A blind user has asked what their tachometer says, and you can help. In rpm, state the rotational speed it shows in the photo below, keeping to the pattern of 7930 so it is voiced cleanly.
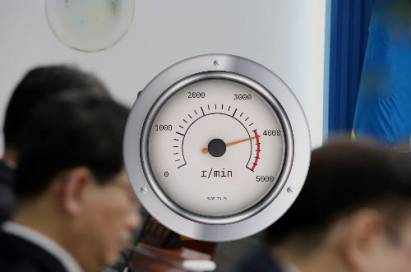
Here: 4000
